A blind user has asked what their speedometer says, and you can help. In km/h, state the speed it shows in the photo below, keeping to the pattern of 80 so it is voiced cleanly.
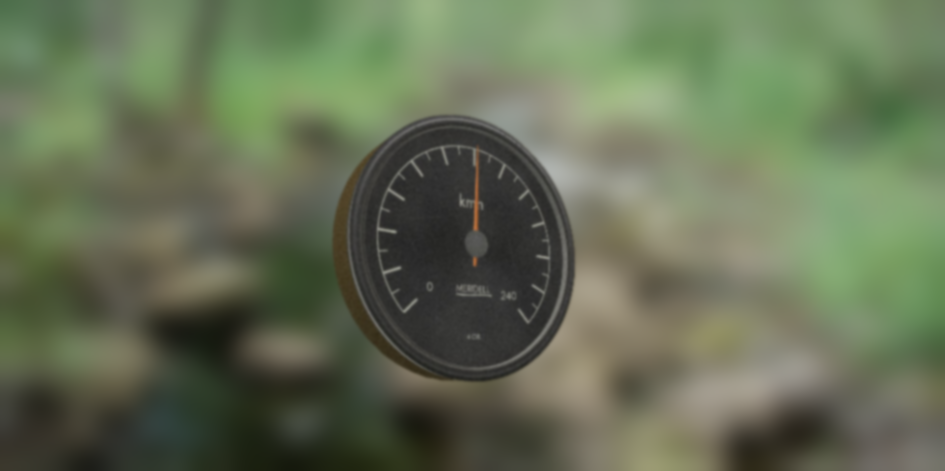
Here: 120
